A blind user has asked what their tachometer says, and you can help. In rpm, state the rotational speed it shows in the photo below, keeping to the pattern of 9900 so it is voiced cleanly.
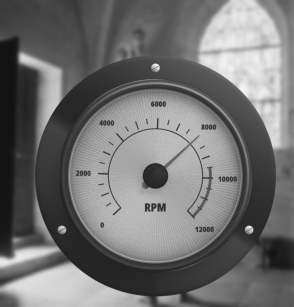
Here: 8000
